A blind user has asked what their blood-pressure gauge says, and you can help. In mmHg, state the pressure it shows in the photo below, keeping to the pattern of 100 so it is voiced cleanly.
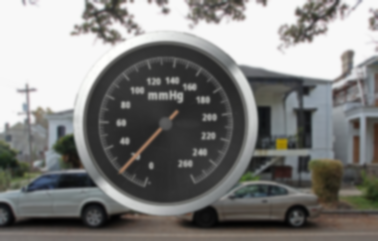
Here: 20
